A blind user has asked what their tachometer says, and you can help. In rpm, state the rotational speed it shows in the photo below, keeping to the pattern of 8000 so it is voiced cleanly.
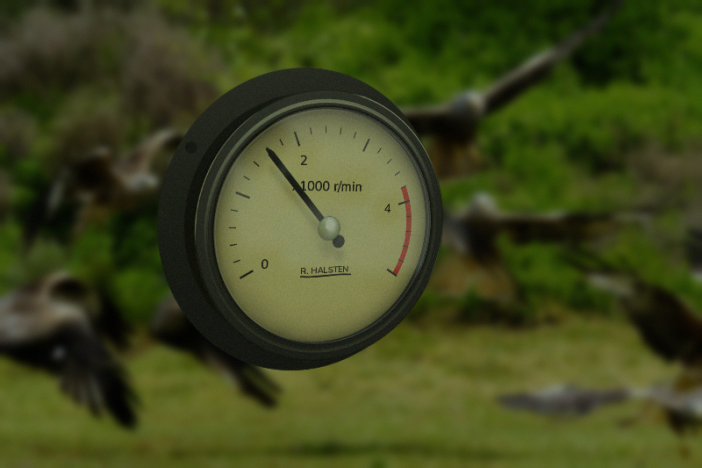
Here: 1600
